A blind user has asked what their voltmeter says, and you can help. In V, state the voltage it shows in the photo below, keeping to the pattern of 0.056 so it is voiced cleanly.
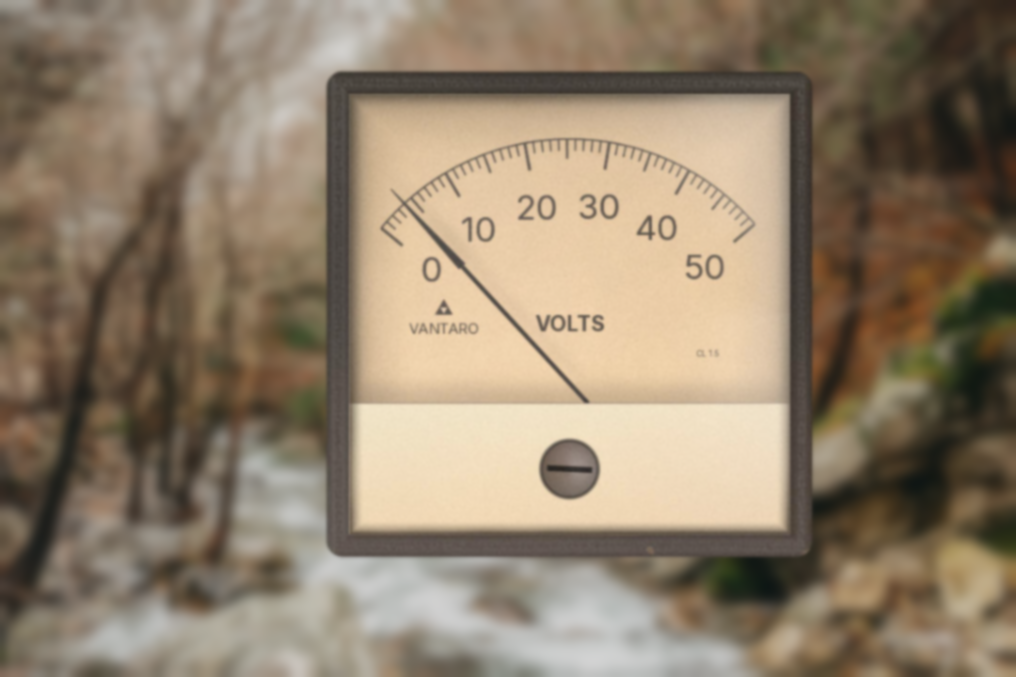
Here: 4
